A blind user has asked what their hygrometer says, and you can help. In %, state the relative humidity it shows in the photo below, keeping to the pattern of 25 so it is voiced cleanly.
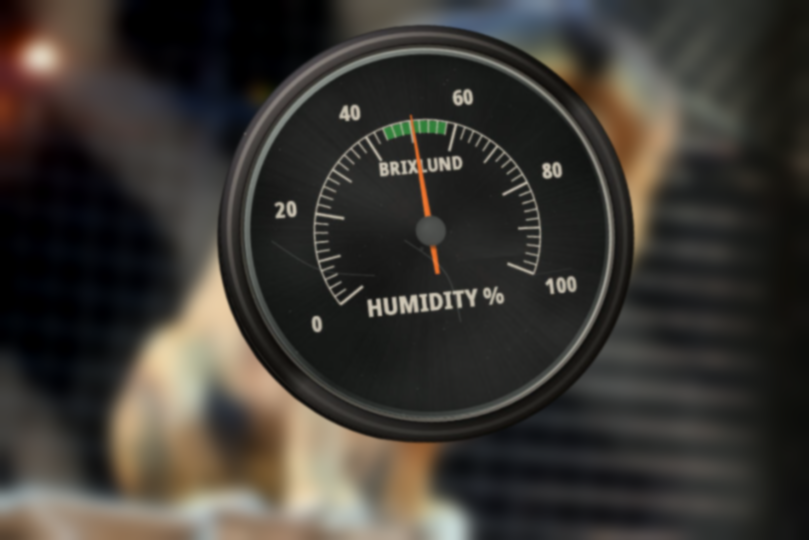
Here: 50
